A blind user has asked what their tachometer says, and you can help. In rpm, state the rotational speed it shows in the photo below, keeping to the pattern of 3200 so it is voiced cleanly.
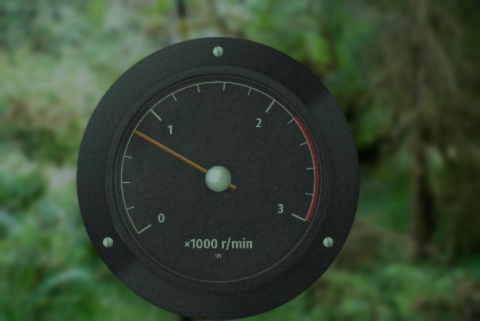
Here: 800
